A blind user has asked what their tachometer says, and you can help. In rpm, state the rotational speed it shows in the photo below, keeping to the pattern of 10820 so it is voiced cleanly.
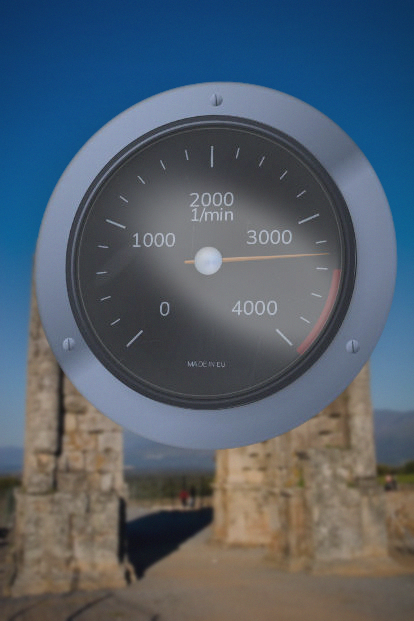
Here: 3300
